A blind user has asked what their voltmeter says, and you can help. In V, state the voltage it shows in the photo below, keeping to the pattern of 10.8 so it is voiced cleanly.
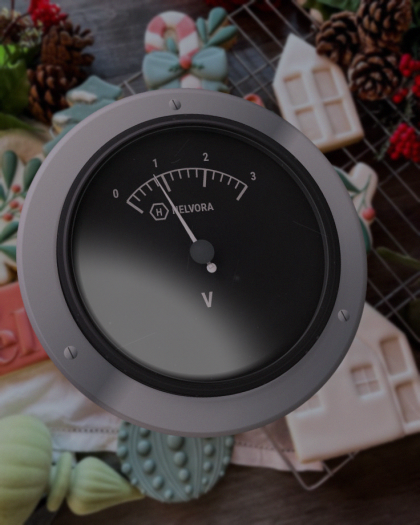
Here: 0.8
